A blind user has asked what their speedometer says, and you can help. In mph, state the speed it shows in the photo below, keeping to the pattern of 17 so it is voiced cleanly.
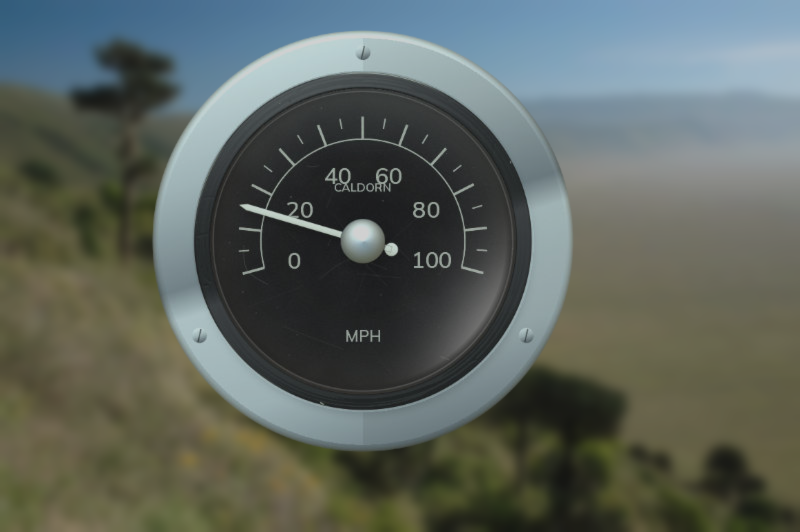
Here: 15
